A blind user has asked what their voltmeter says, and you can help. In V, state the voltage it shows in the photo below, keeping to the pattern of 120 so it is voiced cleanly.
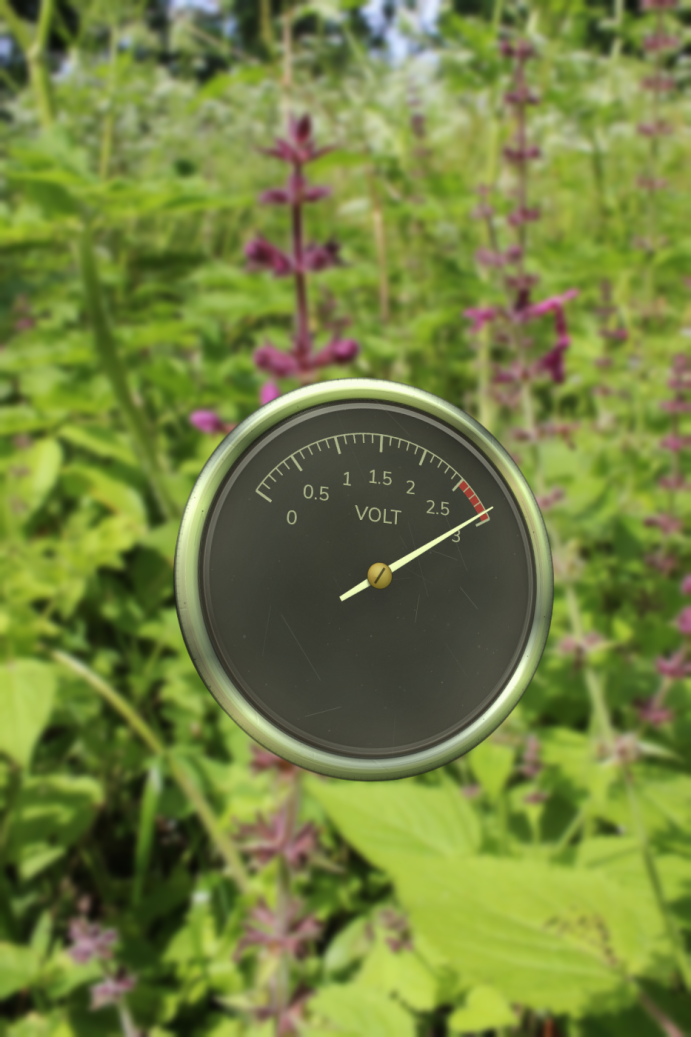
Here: 2.9
